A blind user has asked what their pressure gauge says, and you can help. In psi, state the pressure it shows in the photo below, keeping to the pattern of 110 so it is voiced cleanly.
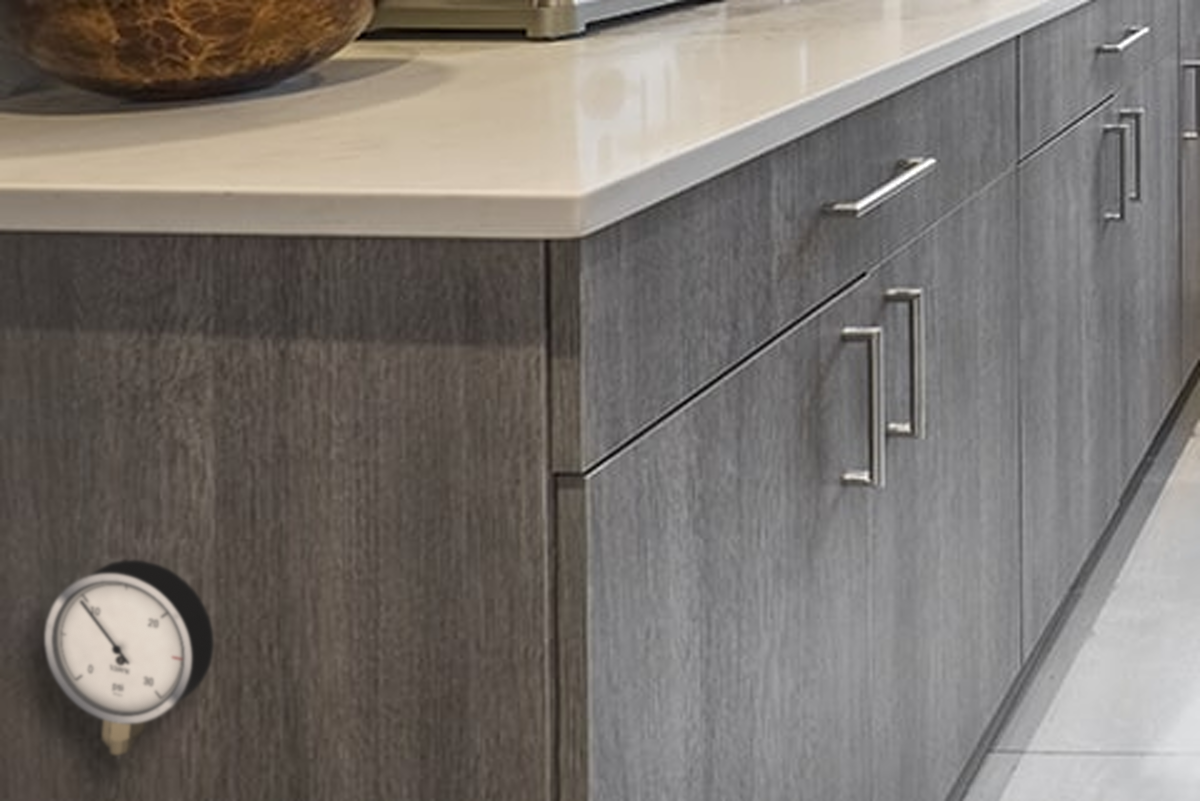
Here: 10
